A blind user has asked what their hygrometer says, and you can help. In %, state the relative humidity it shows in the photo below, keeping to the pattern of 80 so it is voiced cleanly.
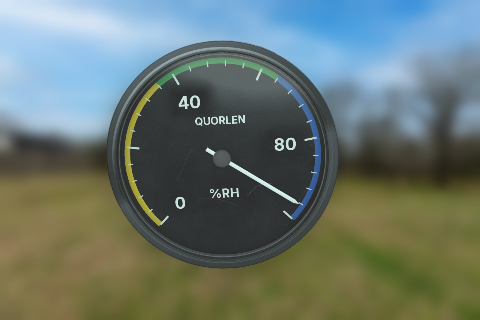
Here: 96
